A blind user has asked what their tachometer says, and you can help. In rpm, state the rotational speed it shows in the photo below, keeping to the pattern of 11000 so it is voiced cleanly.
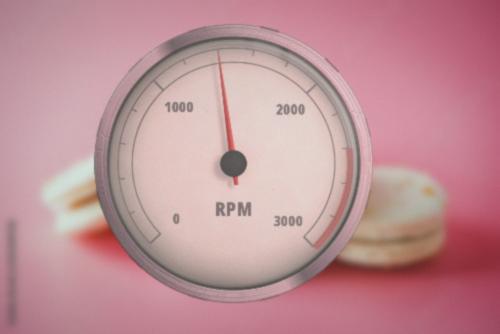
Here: 1400
